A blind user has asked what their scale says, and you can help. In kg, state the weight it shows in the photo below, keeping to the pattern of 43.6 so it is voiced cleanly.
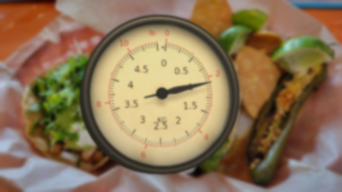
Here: 1
